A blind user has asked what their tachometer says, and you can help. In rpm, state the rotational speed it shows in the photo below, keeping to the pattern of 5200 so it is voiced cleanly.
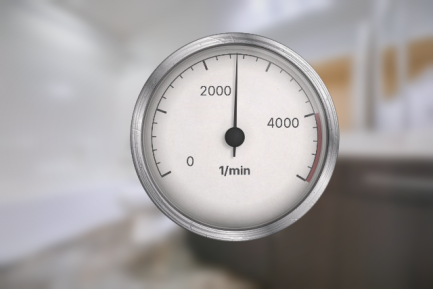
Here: 2500
